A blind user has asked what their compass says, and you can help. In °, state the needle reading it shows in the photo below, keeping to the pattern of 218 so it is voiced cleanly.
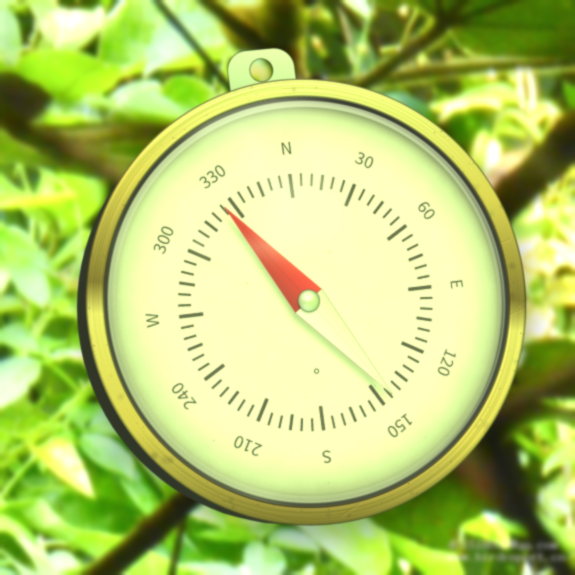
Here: 325
